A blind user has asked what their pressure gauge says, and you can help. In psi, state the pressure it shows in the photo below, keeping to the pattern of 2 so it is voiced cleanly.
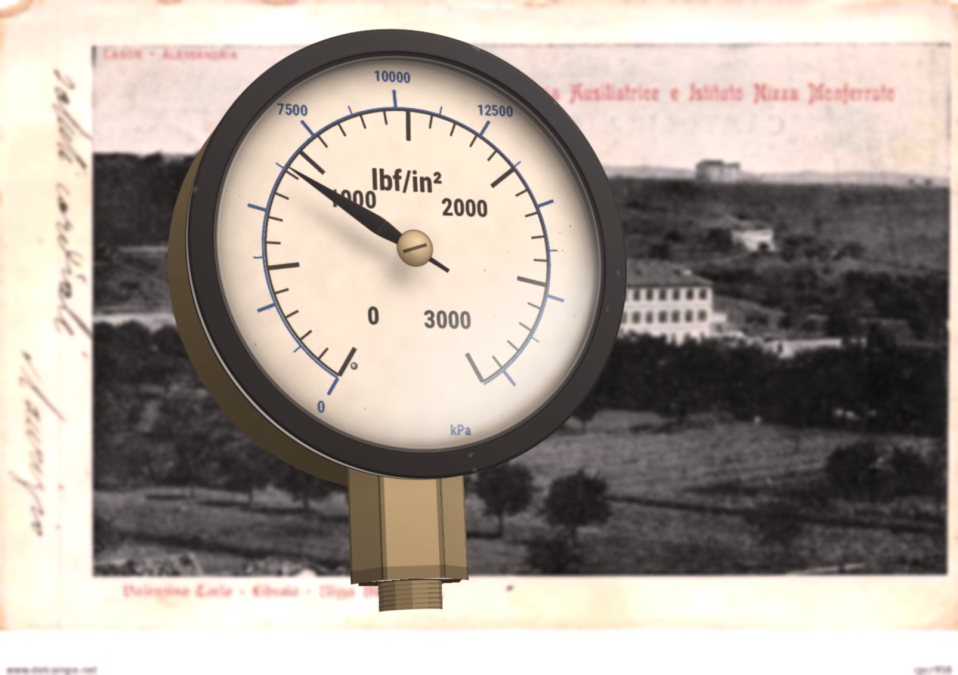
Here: 900
